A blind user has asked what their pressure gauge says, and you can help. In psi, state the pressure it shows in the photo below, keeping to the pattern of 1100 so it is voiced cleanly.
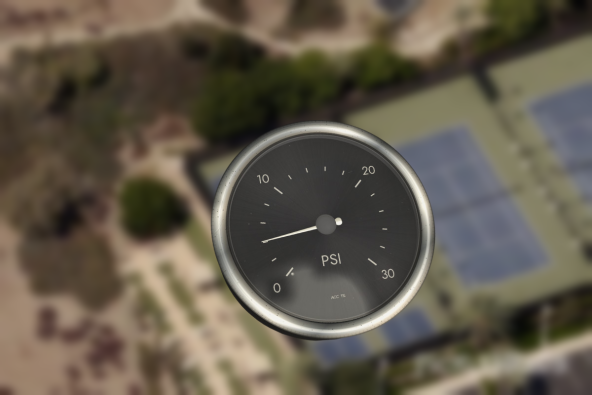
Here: 4
